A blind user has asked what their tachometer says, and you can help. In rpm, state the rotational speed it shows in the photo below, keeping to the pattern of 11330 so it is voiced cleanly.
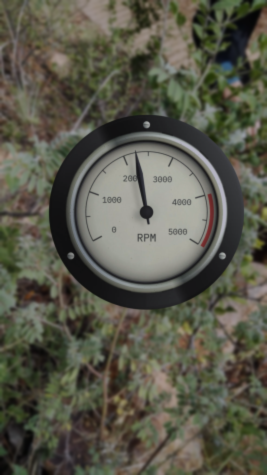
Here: 2250
